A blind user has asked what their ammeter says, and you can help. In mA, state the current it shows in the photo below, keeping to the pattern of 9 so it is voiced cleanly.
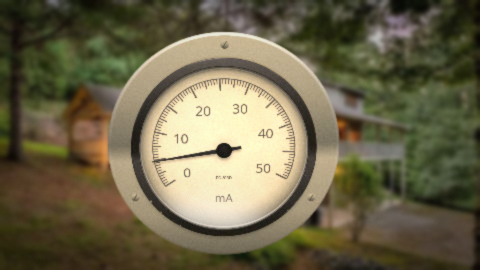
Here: 5
